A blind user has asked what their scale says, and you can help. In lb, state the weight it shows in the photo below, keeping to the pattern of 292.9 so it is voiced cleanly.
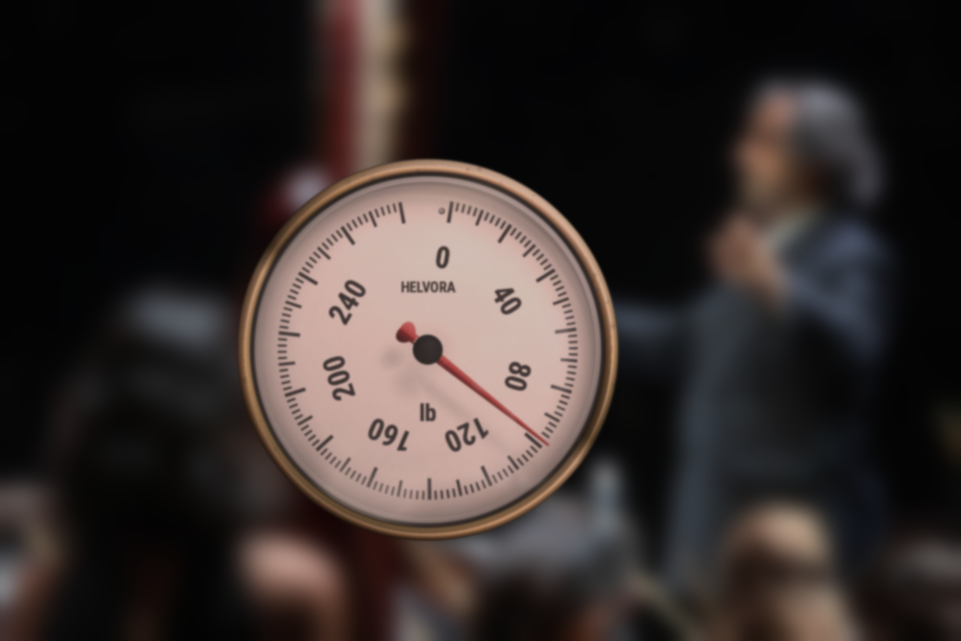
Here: 98
